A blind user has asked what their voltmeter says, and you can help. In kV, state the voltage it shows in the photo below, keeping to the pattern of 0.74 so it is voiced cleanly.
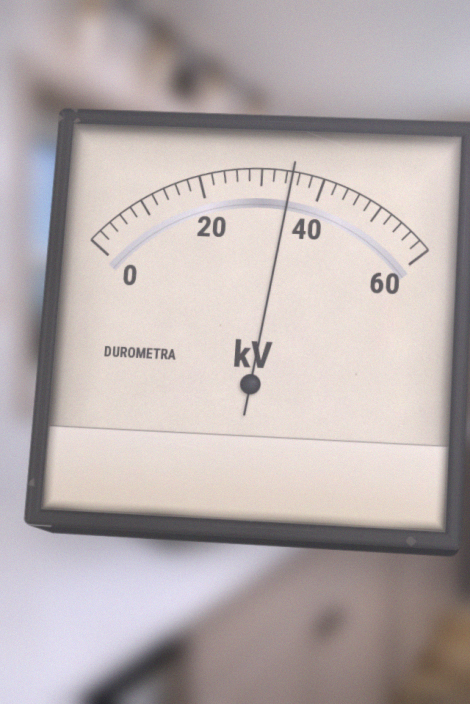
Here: 35
